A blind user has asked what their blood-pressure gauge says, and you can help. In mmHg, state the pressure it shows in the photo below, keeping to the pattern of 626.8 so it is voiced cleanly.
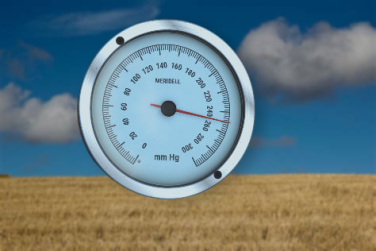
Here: 250
